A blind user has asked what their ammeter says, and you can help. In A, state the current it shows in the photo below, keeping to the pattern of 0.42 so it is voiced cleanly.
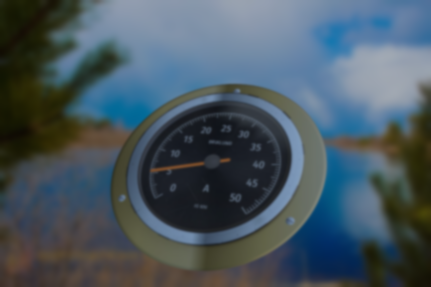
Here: 5
